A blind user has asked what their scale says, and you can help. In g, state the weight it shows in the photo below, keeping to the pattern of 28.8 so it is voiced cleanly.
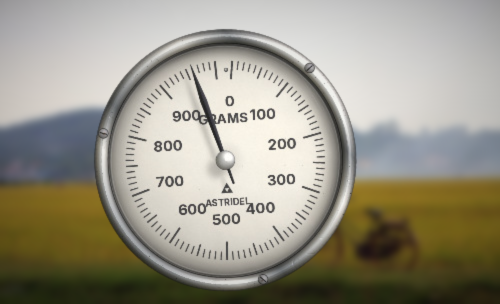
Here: 960
